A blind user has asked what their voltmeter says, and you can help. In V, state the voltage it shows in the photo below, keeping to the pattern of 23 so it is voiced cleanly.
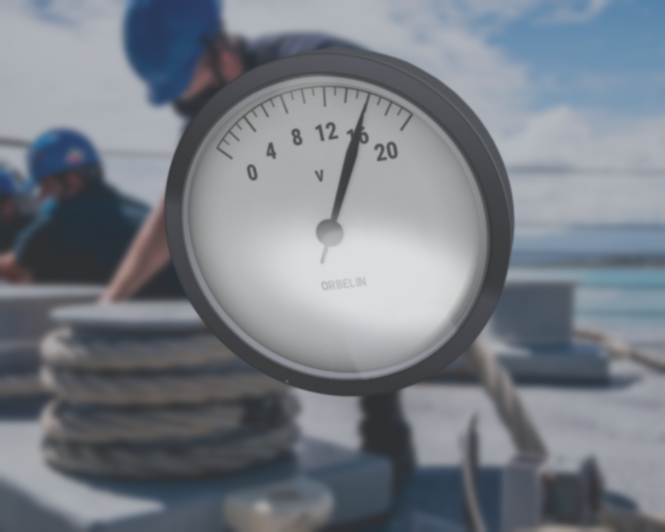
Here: 16
